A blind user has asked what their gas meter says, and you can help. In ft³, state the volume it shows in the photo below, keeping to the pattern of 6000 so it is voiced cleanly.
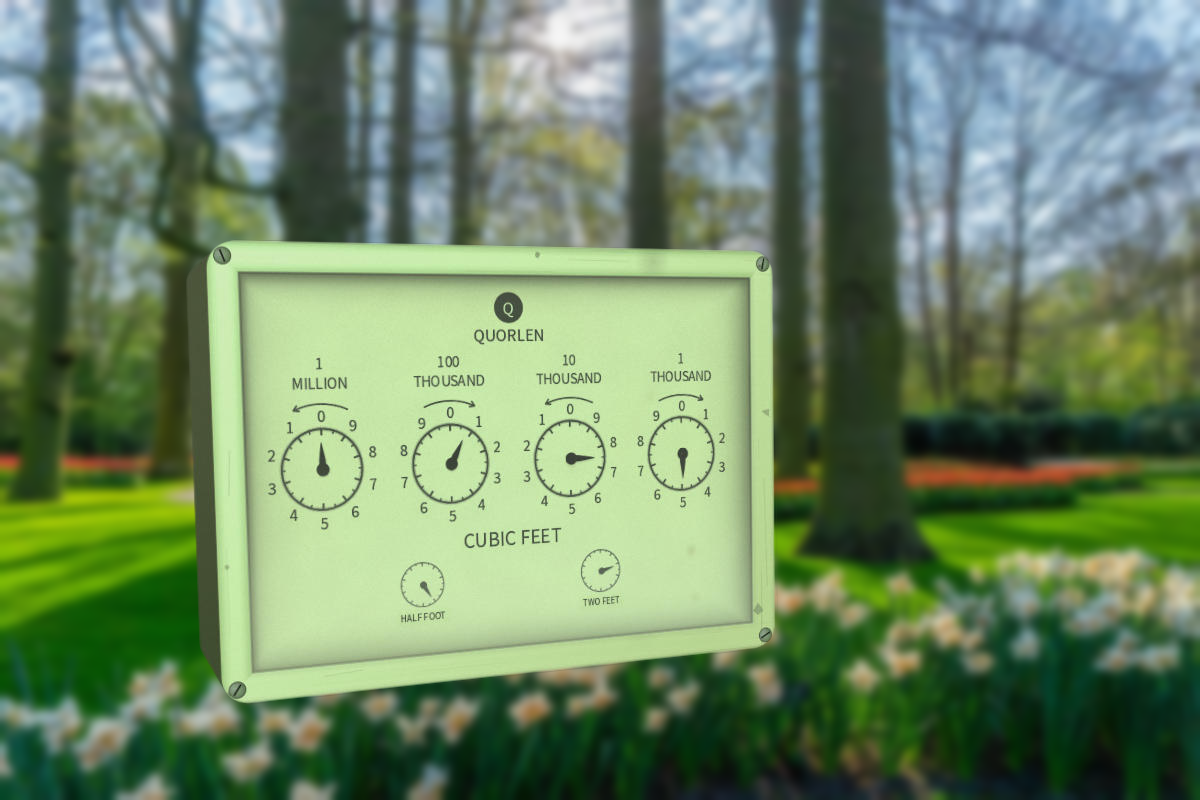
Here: 7500
